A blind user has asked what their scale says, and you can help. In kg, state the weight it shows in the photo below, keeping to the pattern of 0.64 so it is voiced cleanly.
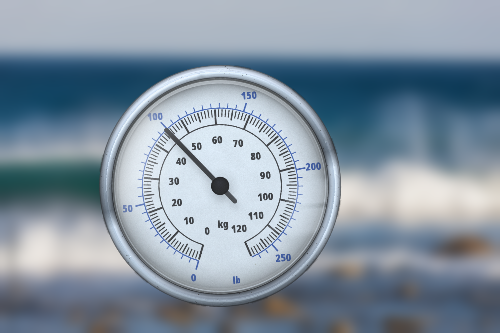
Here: 45
